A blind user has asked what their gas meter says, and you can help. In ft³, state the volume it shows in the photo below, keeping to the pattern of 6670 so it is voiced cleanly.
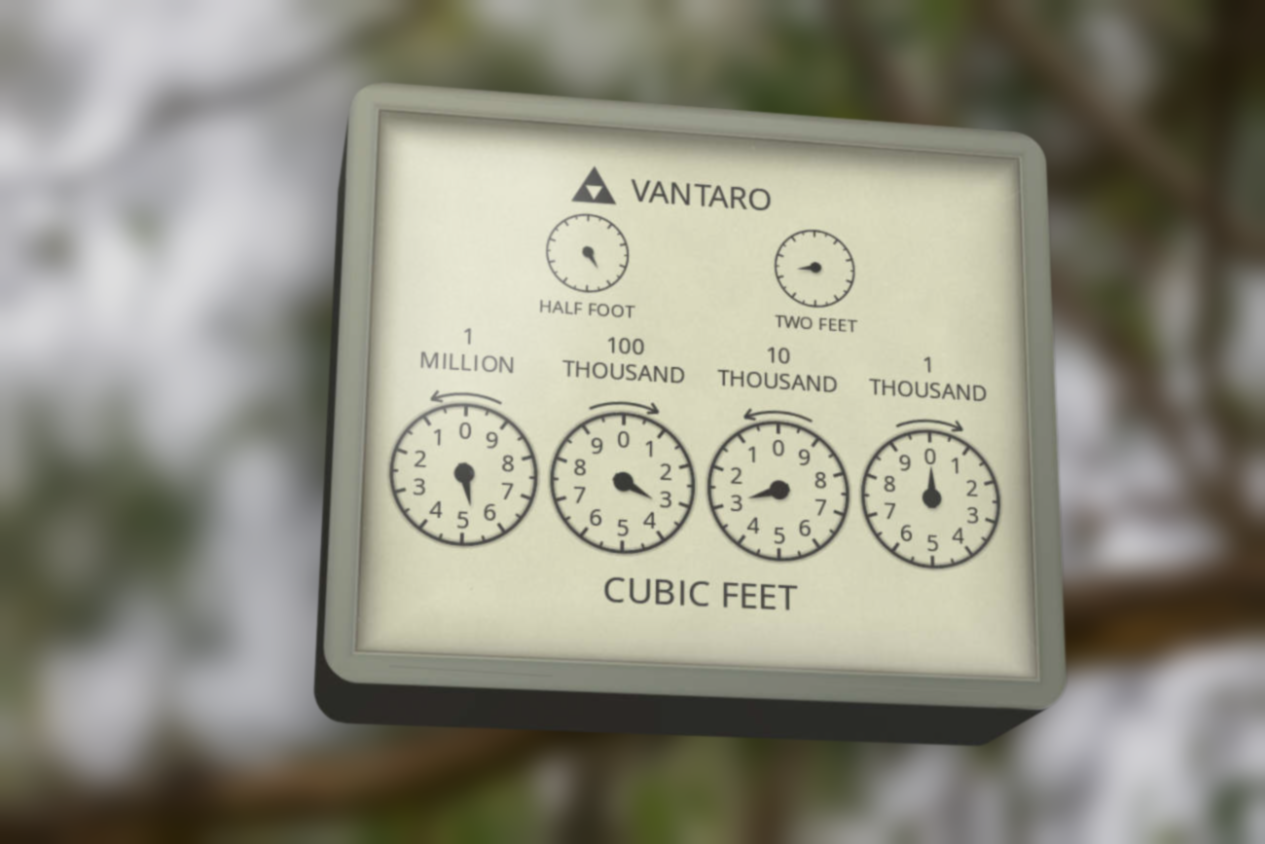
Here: 533000
